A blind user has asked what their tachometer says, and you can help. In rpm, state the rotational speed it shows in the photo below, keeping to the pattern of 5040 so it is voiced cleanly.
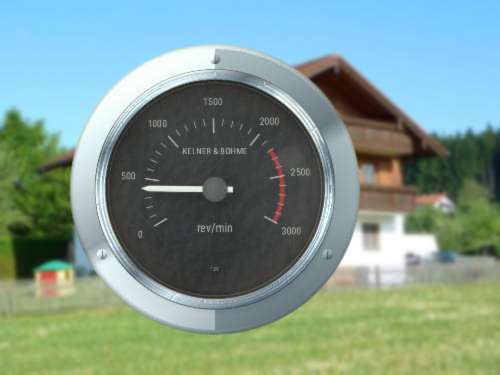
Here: 400
